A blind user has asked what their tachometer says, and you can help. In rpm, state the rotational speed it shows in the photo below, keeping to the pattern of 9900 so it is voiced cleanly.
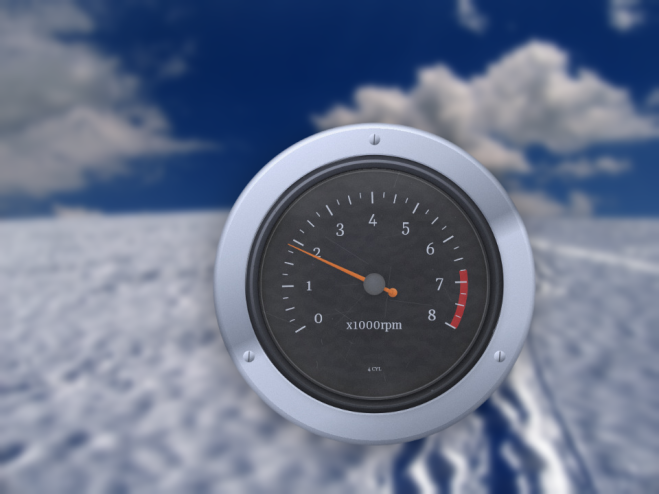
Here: 1875
